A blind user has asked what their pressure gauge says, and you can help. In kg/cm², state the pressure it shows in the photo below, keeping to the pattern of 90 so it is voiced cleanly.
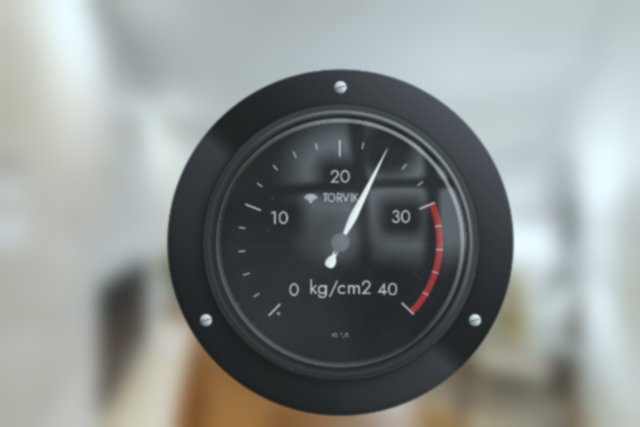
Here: 24
